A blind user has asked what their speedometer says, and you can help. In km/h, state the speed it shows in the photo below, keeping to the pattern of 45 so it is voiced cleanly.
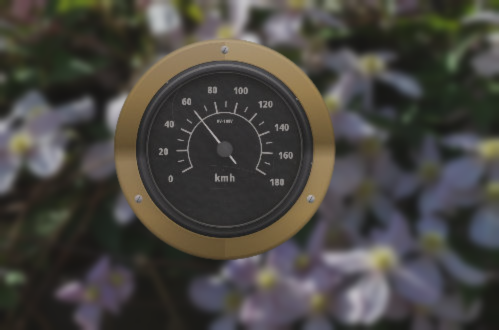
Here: 60
